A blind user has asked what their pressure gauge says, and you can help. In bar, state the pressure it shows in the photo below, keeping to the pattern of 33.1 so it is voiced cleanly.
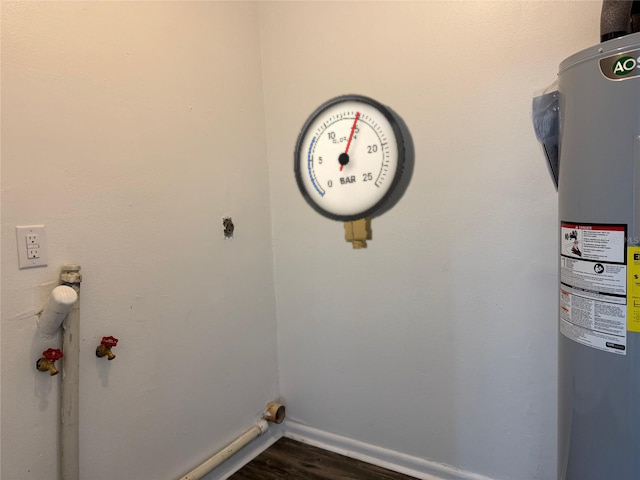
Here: 15
